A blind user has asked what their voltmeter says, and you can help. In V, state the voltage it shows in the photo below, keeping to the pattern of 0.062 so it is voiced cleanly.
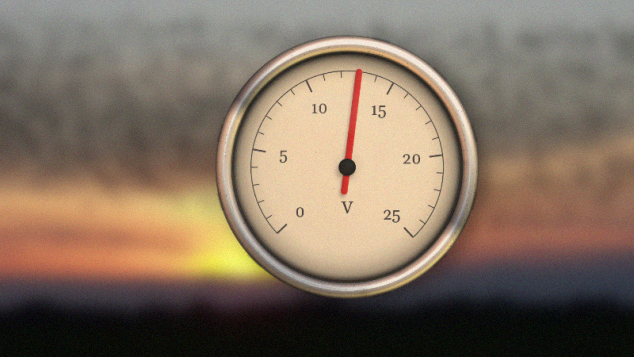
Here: 13
